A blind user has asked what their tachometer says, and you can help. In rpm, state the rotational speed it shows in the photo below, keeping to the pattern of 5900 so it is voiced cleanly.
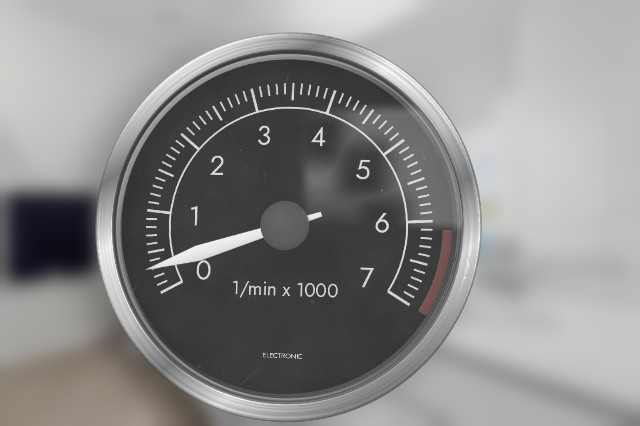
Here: 300
